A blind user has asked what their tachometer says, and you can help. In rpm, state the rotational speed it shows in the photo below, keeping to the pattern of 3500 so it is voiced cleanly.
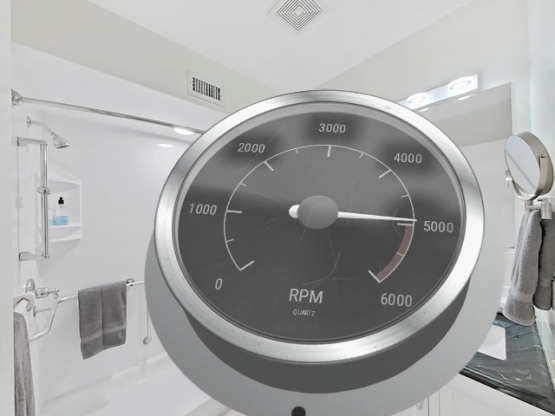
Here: 5000
